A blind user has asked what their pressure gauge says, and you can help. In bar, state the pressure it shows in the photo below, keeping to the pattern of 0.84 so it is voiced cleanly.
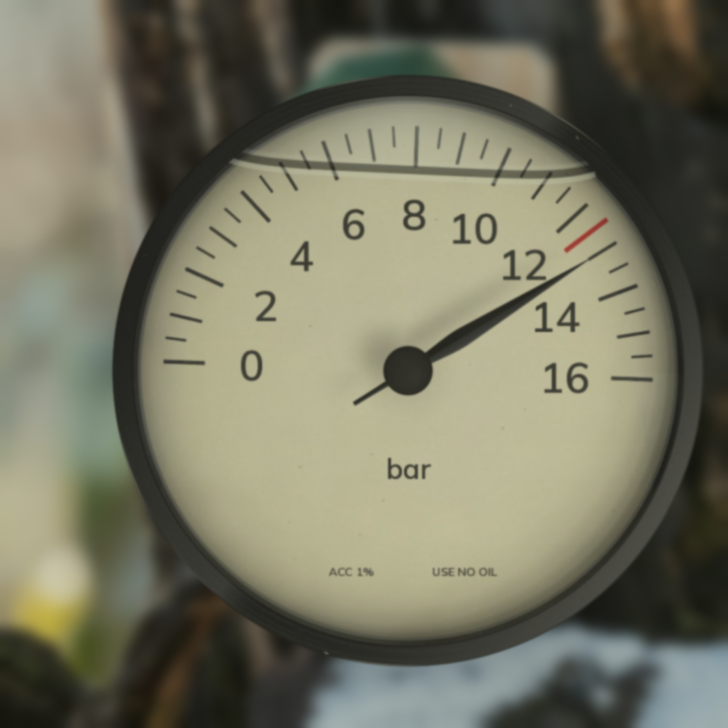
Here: 13
